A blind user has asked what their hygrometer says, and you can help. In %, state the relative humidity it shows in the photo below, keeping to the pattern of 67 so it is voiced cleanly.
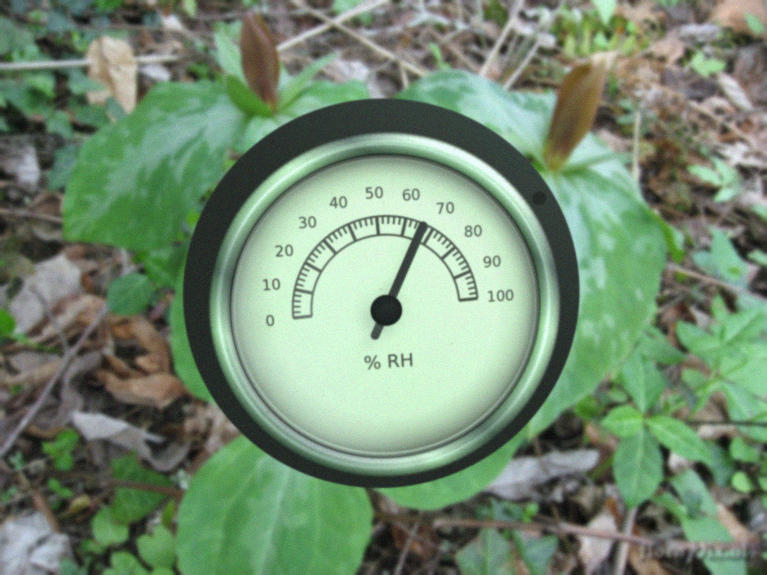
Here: 66
